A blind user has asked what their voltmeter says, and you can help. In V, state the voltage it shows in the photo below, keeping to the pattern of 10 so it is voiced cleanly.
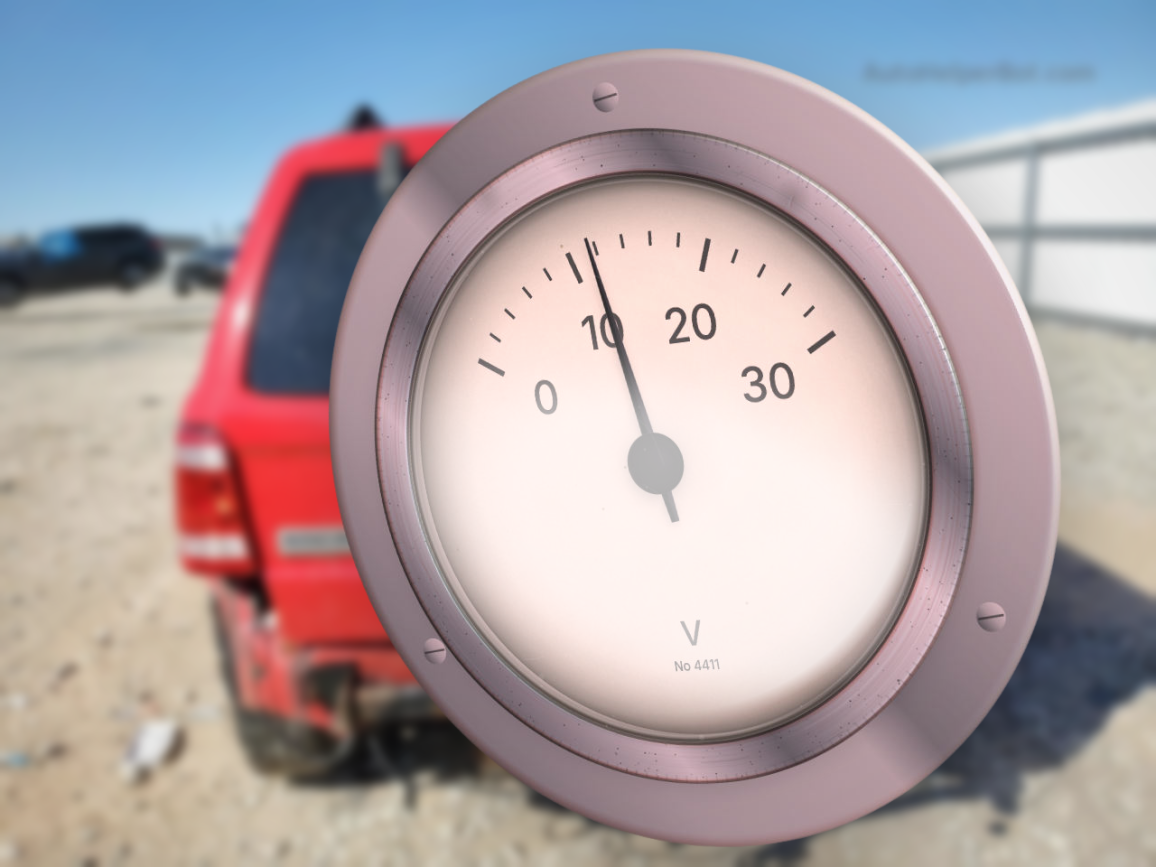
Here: 12
